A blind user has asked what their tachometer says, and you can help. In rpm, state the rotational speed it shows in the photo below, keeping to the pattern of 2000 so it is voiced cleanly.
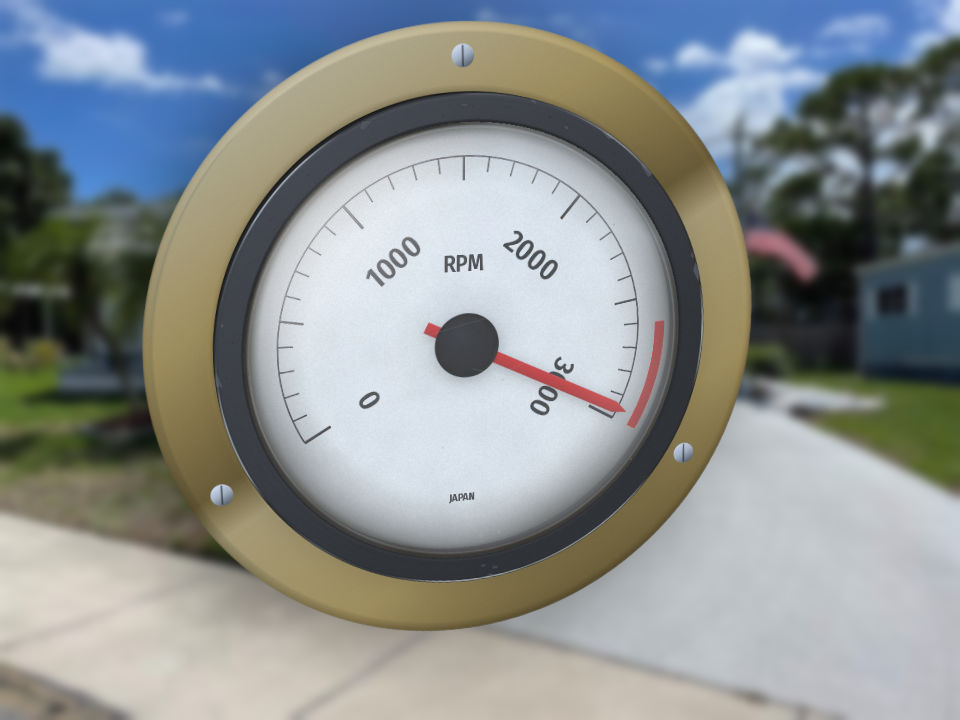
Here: 2950
